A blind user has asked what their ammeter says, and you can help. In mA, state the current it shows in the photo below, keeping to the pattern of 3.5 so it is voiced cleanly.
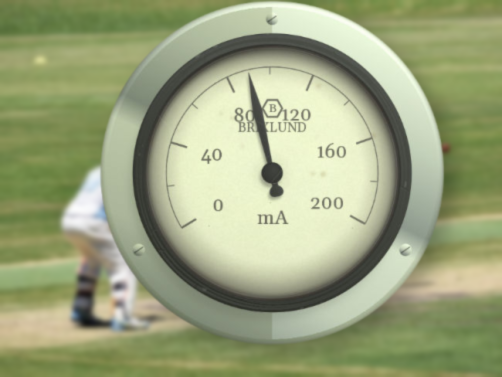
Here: 90
